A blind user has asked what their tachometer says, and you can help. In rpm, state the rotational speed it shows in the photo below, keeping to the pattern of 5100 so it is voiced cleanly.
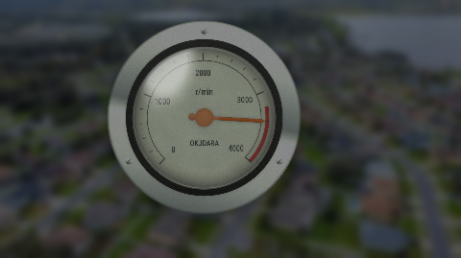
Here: 3400
